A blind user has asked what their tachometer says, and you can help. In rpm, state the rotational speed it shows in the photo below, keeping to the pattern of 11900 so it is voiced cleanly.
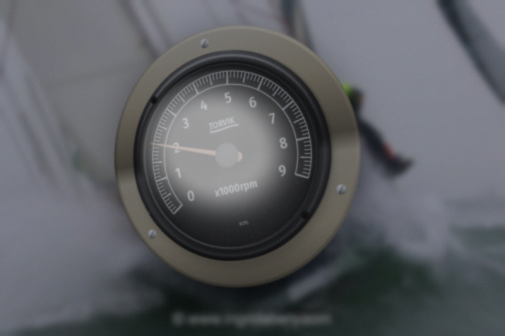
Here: 2000
